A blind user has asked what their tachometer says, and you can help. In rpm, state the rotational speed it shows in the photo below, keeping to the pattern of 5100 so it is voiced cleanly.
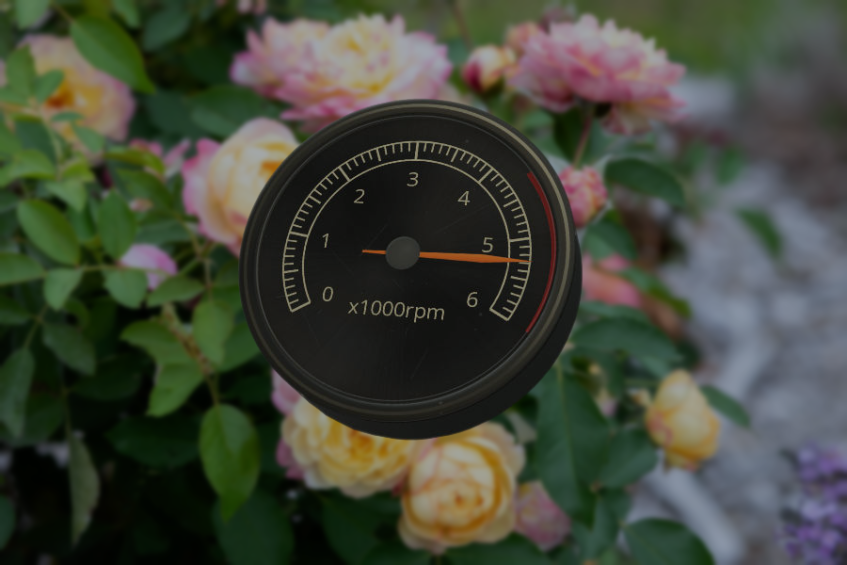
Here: 5300
